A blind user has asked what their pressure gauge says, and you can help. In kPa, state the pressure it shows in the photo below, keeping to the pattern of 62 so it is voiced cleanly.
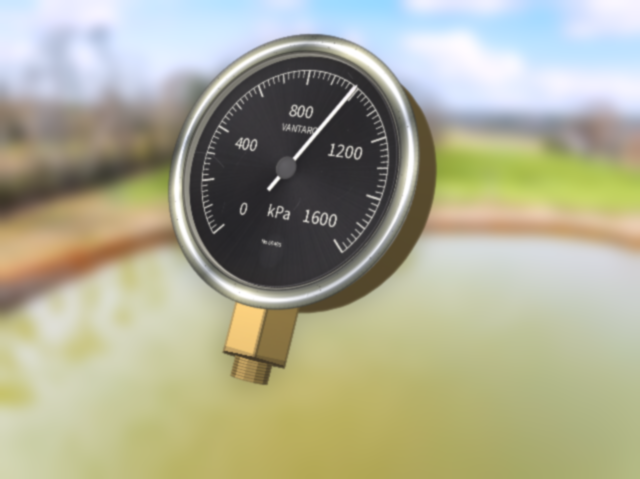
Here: 1000
